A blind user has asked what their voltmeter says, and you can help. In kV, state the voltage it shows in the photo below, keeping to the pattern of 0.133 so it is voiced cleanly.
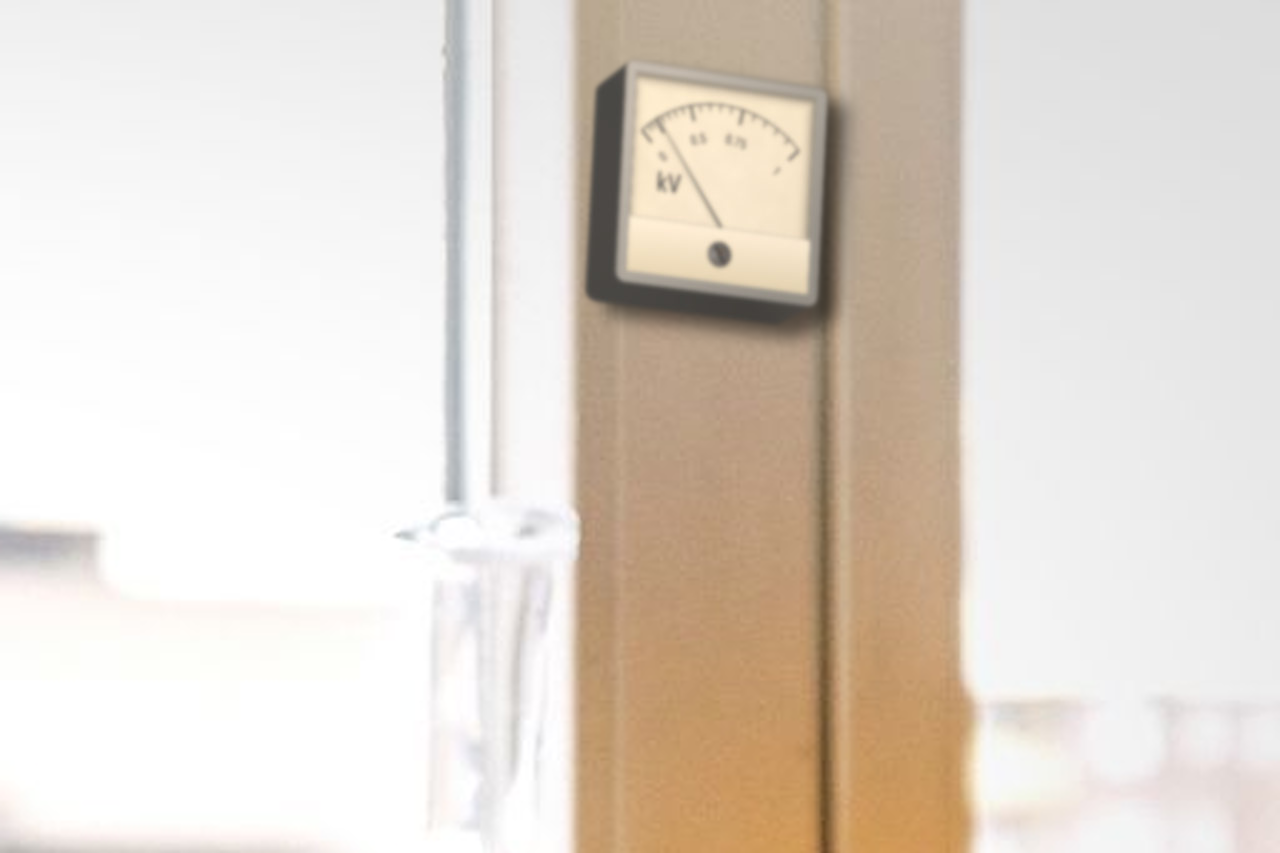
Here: 0.25
